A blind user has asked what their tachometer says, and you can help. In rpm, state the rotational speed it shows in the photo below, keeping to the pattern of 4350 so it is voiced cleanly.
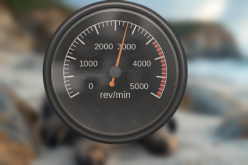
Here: 2800
